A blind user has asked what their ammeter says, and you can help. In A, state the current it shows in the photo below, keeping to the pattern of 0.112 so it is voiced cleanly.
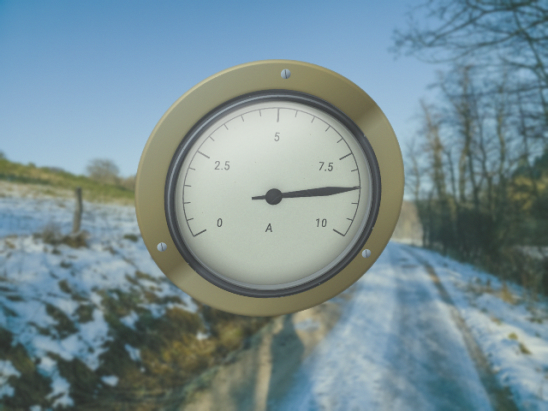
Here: 8.5
